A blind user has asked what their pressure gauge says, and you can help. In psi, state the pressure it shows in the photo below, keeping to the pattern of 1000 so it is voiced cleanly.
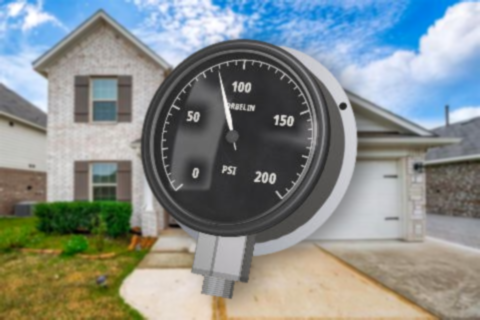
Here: 85
